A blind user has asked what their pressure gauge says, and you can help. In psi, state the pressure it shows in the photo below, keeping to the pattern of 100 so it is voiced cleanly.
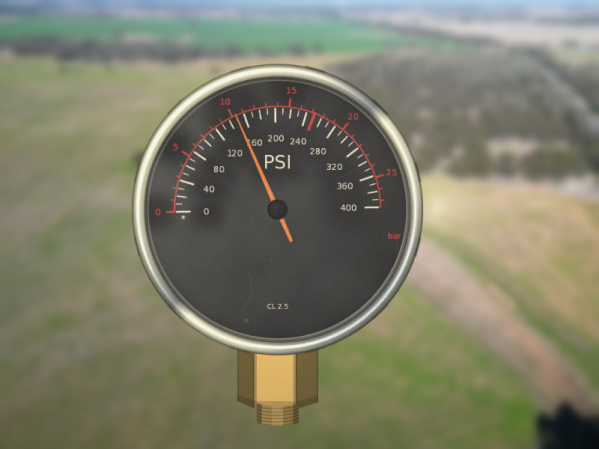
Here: 150
